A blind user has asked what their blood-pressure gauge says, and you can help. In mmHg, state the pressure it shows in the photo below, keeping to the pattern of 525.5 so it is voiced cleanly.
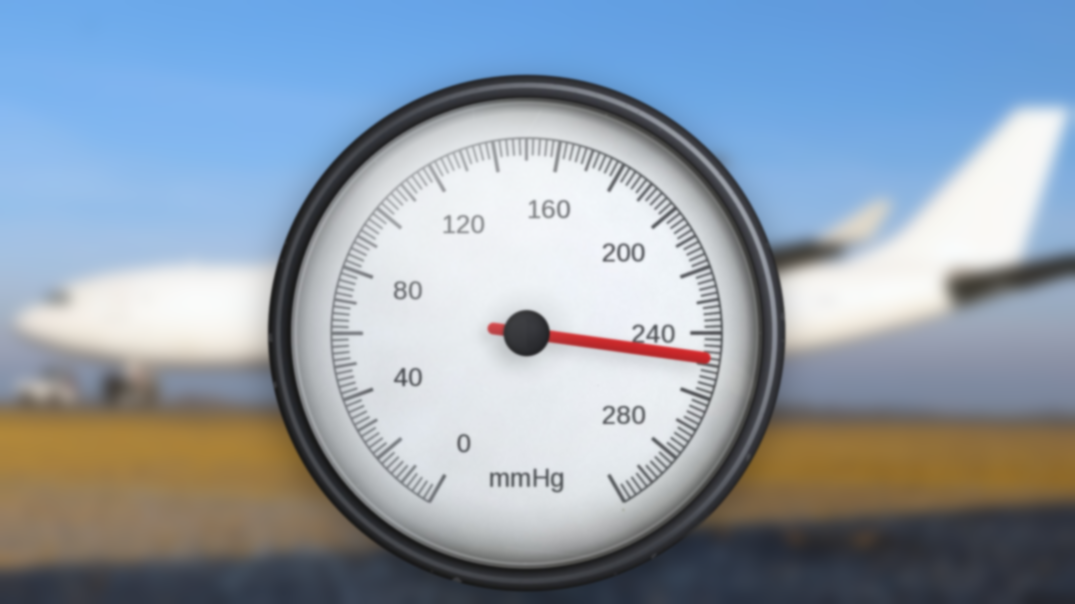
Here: 248
